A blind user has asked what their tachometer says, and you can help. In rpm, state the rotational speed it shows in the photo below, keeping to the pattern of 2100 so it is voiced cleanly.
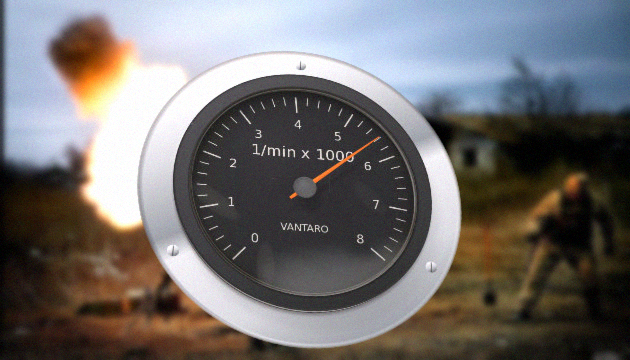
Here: 5600
